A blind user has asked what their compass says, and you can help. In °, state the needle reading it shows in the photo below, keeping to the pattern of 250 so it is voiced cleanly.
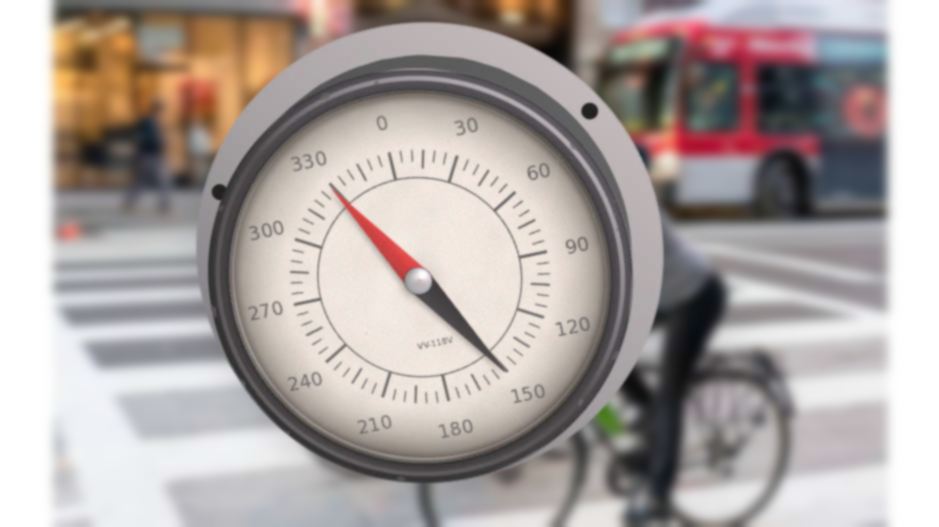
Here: 330
